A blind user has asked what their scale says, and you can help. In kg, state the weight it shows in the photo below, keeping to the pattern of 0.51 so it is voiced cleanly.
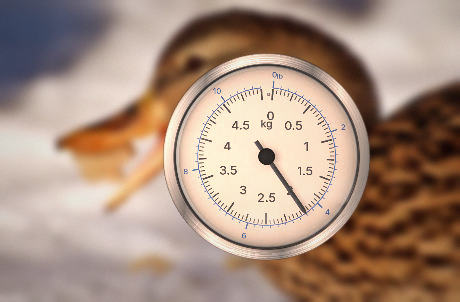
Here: 2
